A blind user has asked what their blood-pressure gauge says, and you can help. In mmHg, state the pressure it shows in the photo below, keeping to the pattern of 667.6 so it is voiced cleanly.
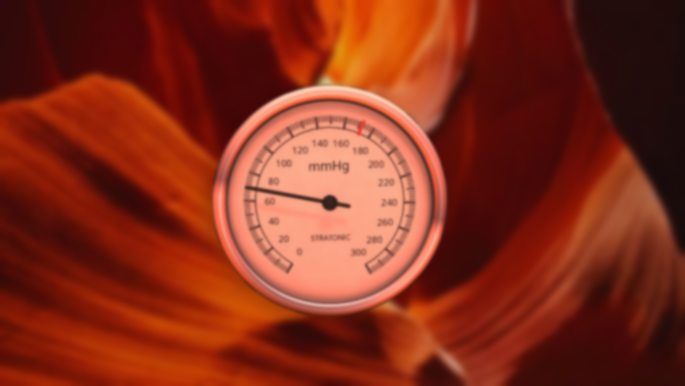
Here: 70
